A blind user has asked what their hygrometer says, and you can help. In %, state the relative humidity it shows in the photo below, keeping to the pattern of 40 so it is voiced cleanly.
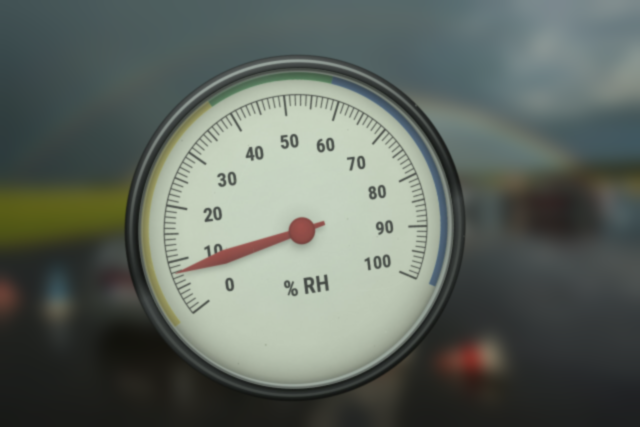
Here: 8
